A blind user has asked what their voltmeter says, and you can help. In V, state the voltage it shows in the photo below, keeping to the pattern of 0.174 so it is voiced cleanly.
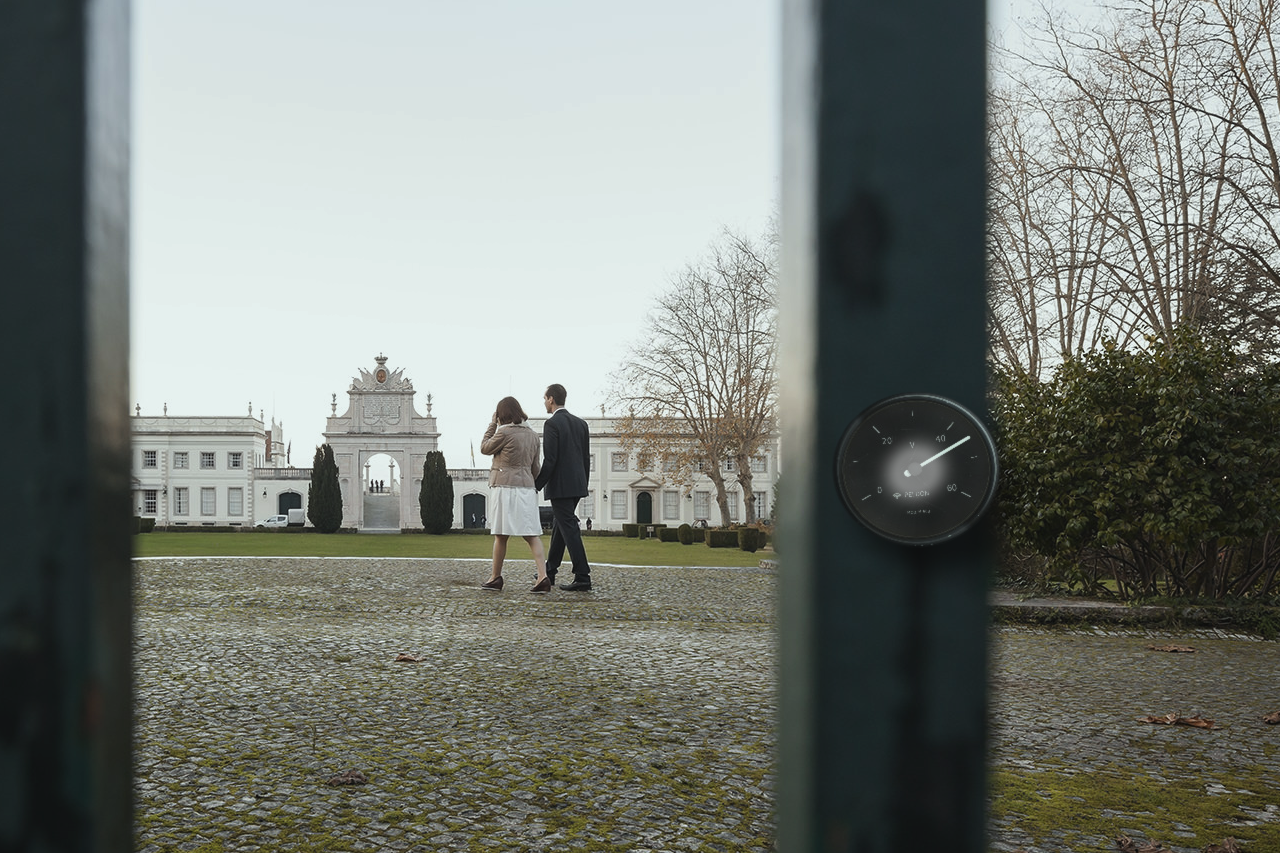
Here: 45
